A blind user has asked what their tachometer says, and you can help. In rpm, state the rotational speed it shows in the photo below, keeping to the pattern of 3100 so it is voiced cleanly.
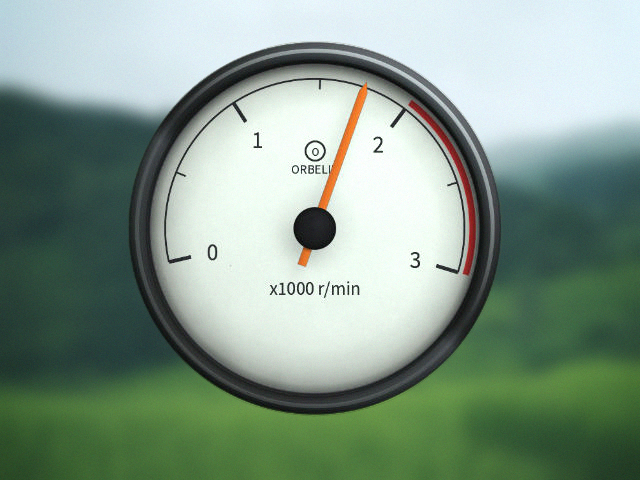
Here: 1750
